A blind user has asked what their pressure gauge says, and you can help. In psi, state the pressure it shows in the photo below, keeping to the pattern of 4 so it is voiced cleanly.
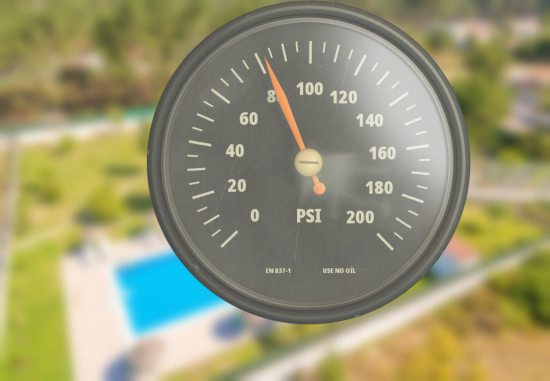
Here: 82.5
